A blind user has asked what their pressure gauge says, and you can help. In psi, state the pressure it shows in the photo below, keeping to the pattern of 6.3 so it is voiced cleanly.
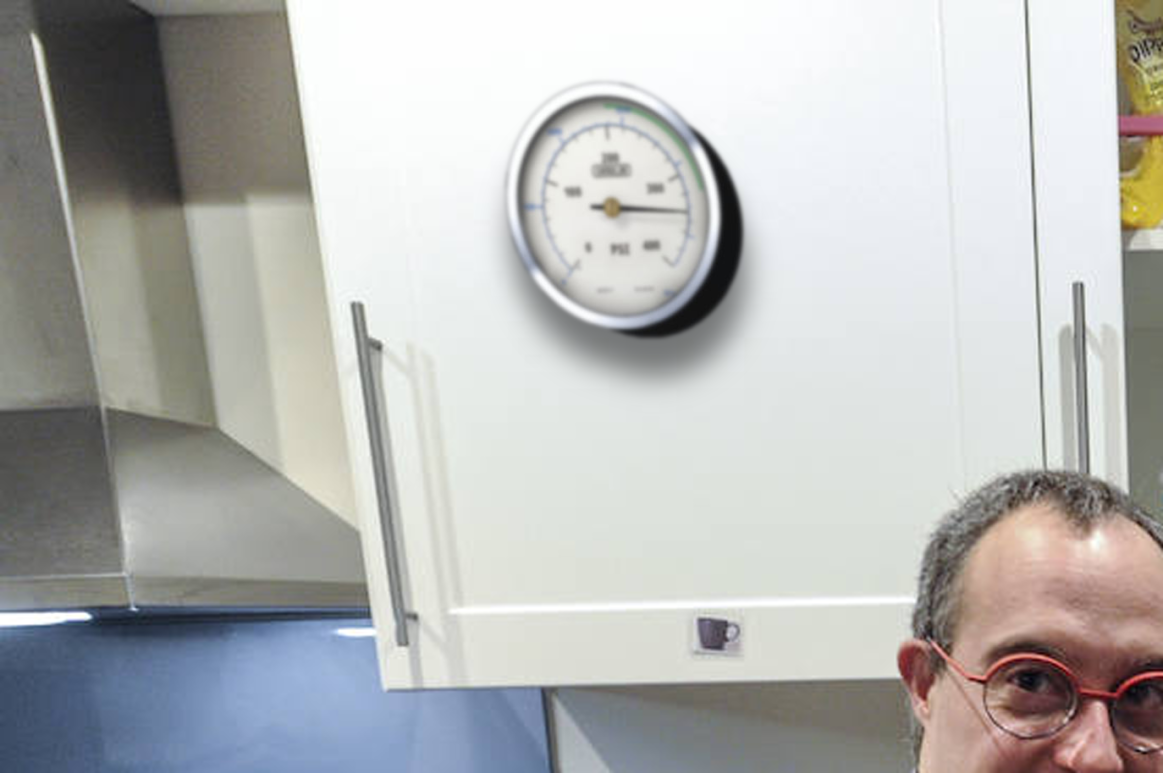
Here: 340
